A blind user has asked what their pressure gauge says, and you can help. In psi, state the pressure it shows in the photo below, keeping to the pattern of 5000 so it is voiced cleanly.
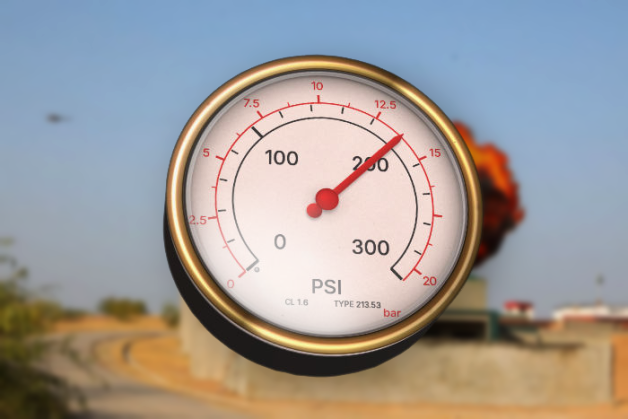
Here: 200
